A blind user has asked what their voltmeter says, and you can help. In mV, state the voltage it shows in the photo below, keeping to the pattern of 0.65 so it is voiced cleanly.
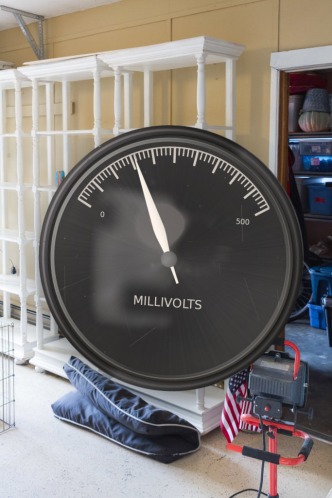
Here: 160
